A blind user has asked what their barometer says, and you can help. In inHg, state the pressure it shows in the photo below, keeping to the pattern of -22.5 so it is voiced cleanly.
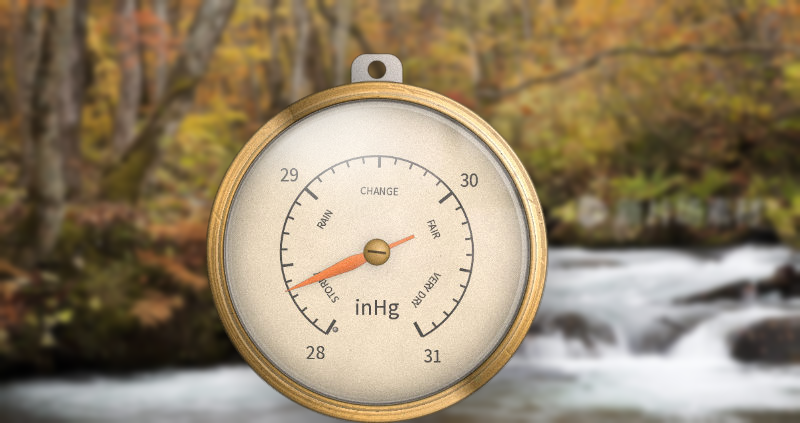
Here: 28.35
